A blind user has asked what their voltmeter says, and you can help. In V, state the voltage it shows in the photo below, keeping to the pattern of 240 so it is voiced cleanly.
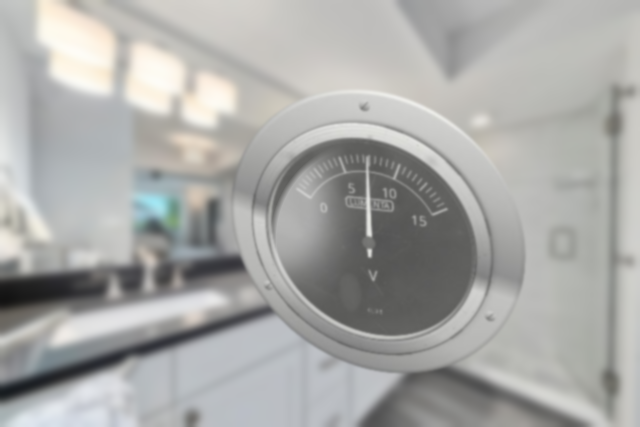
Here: 7.5
